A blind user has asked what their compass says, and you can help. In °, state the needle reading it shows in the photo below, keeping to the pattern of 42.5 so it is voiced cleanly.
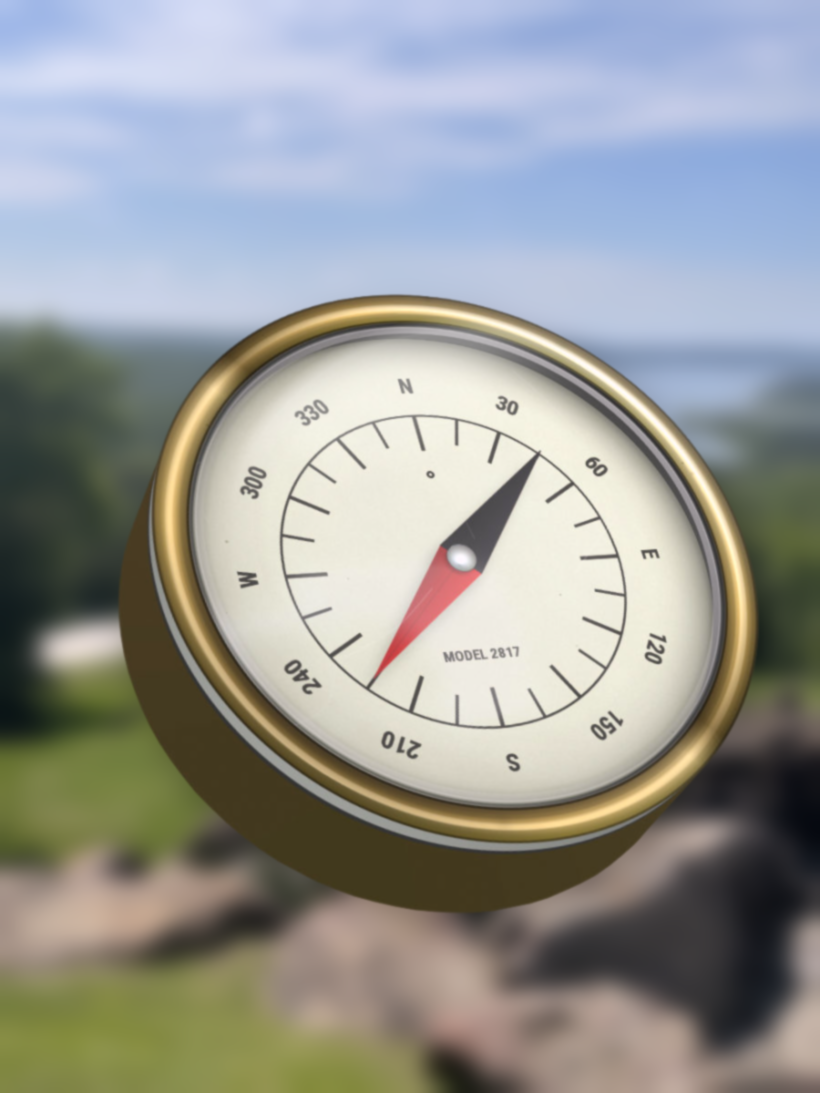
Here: 225
